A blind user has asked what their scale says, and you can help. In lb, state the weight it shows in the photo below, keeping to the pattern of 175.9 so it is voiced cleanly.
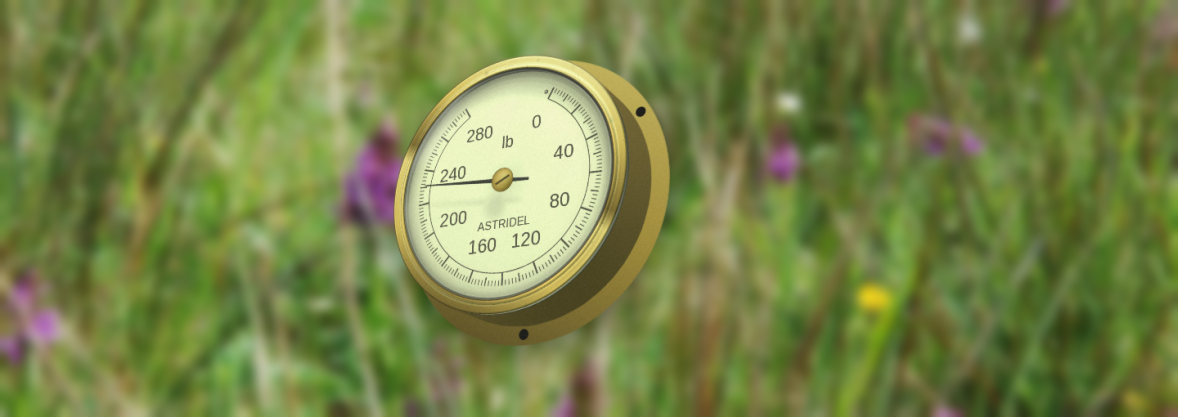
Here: 230
